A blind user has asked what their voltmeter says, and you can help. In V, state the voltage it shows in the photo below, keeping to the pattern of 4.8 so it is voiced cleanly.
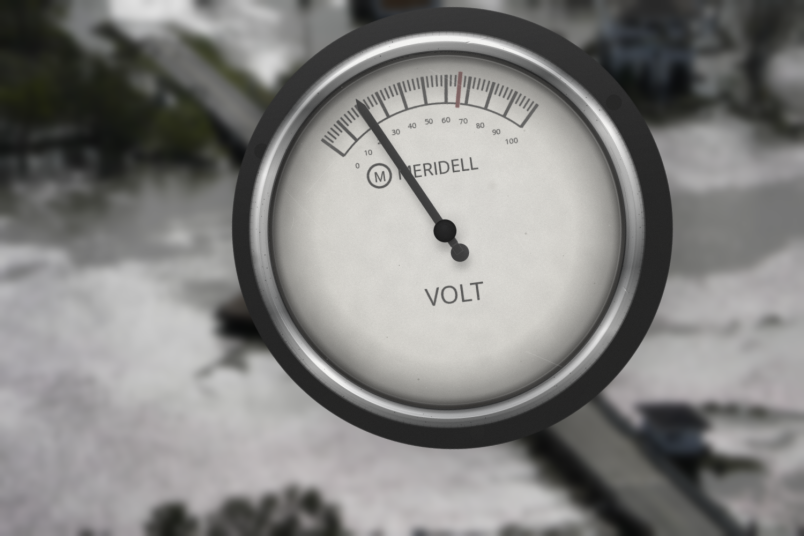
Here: 22
